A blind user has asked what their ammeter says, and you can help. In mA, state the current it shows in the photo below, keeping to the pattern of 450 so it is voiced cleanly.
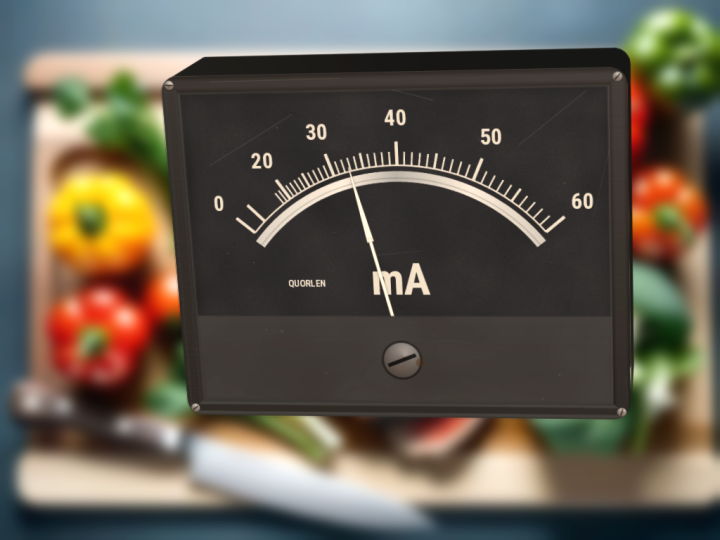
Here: 33
